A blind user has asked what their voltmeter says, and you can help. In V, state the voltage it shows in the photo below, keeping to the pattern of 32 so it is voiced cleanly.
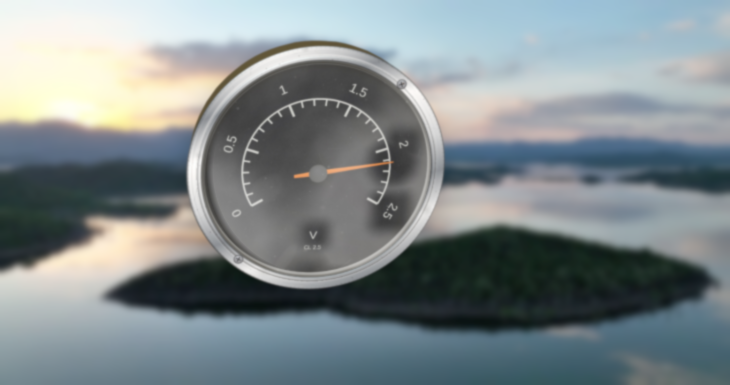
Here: 2.1
